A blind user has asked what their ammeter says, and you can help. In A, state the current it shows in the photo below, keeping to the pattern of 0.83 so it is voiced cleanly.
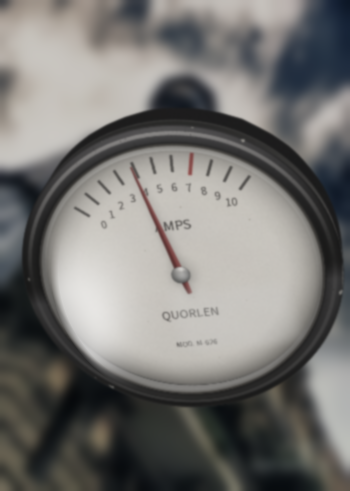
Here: 4
